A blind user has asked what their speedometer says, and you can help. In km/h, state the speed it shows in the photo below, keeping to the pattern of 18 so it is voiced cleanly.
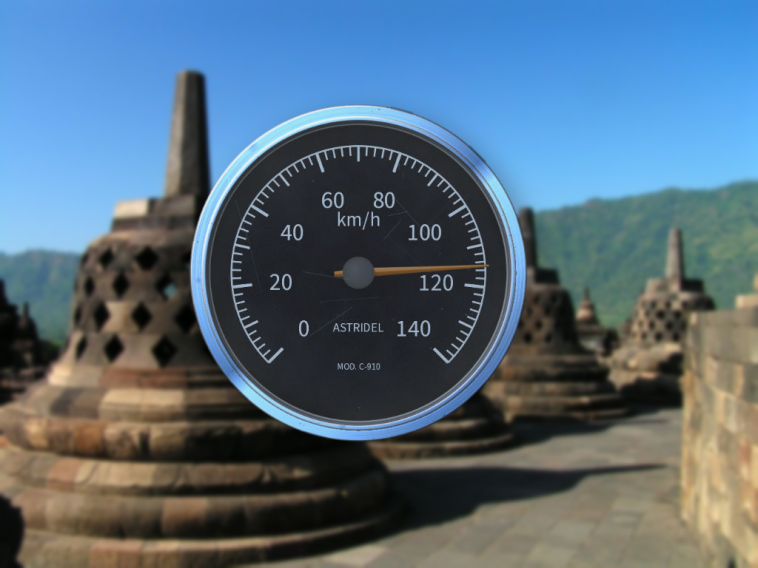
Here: 115
